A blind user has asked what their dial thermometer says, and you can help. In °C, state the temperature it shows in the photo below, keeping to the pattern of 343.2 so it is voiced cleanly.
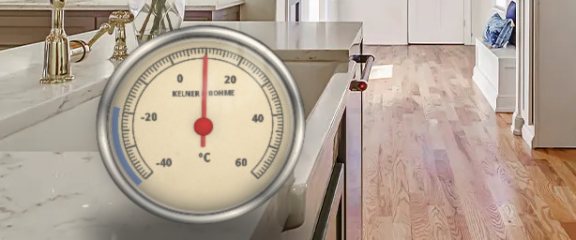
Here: 10
